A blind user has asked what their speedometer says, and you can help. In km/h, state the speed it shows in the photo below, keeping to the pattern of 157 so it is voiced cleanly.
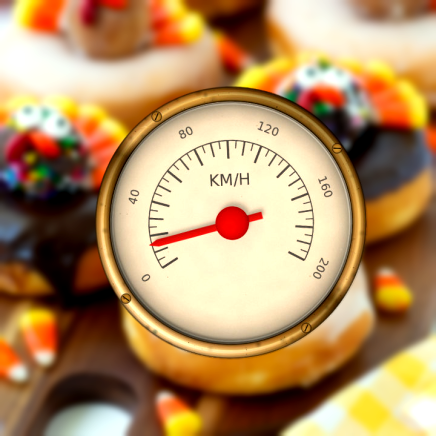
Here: 15
